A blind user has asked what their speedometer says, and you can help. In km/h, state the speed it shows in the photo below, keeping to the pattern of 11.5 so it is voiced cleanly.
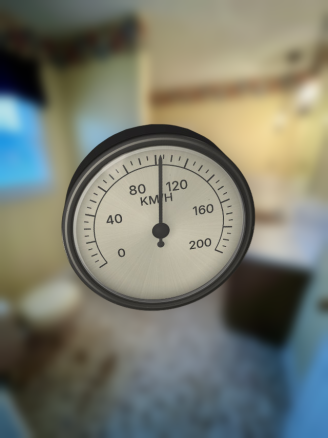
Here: 102.5
